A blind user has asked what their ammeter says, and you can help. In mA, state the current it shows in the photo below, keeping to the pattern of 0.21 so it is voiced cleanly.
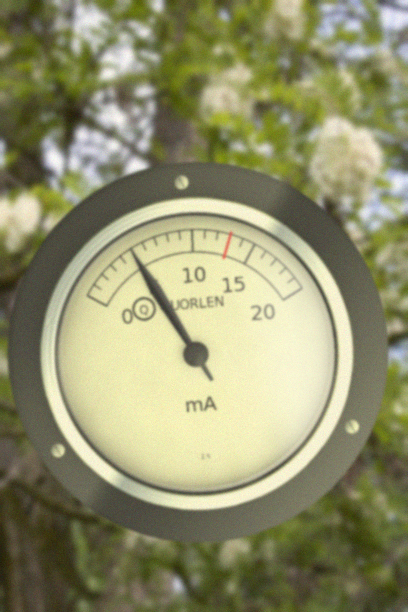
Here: 5
